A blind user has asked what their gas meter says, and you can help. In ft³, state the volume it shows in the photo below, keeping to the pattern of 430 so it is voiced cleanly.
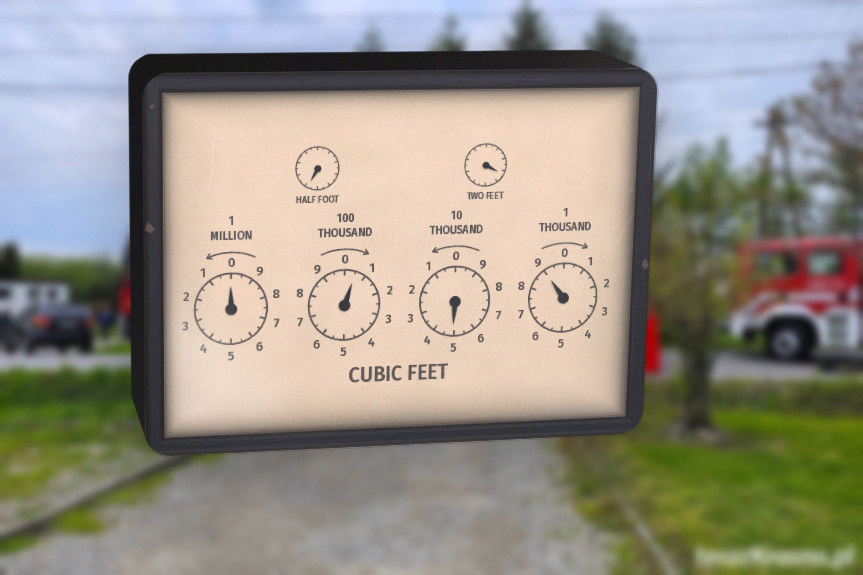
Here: 4900
